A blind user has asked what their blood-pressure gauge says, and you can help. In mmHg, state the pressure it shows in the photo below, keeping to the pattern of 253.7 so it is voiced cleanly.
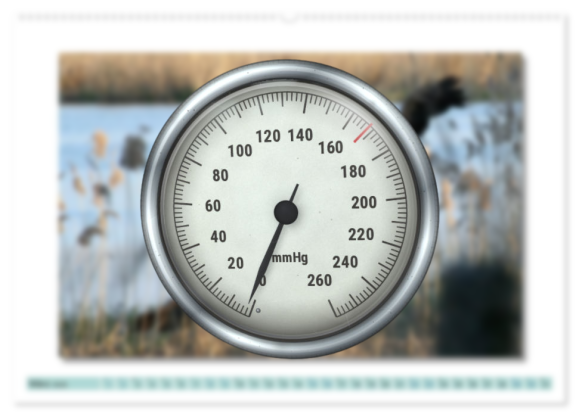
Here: 2
